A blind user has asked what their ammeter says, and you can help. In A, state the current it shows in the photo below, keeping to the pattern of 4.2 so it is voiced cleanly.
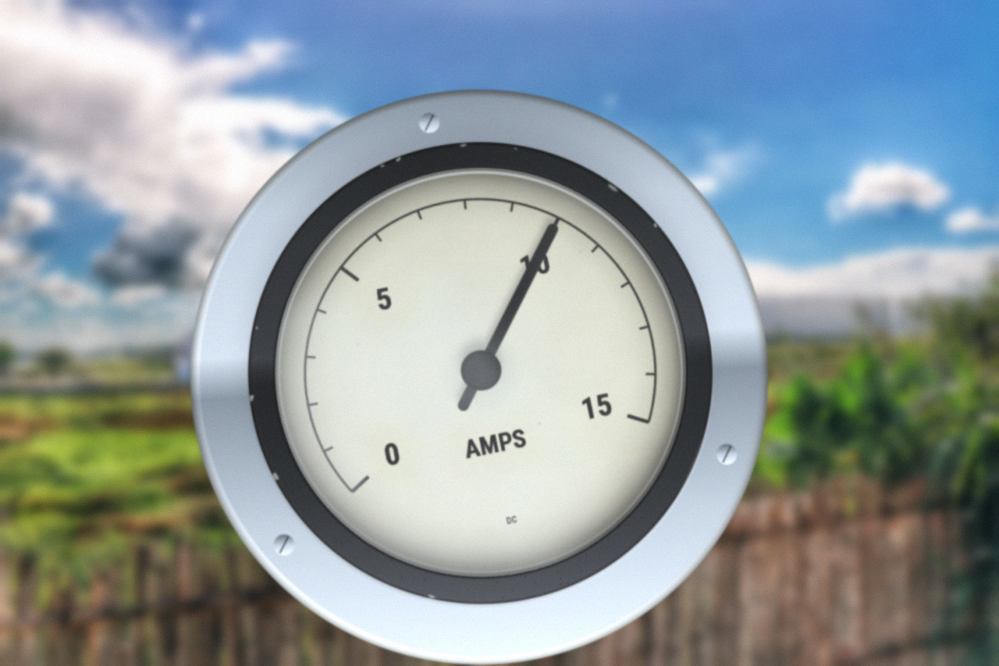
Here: 10
